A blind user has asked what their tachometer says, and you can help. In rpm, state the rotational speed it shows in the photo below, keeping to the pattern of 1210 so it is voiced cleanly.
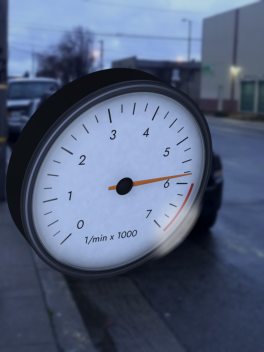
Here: 5750
